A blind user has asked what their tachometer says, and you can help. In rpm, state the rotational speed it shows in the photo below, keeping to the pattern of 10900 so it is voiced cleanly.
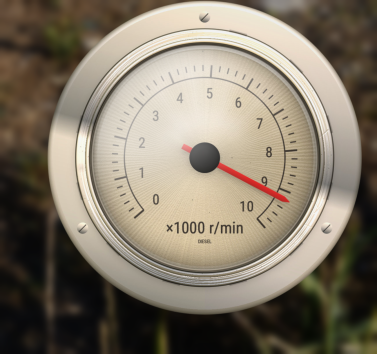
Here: 9200
